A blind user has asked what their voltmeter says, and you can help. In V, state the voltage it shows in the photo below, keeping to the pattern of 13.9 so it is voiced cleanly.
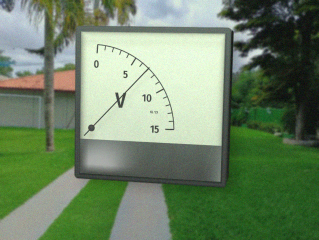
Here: 7
